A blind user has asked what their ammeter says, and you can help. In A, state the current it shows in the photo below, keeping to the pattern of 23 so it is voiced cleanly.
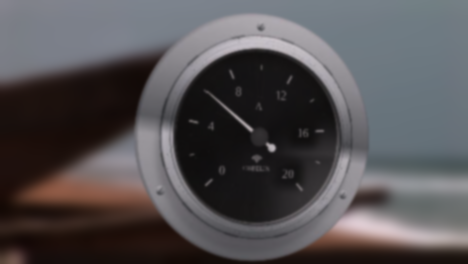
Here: 6
